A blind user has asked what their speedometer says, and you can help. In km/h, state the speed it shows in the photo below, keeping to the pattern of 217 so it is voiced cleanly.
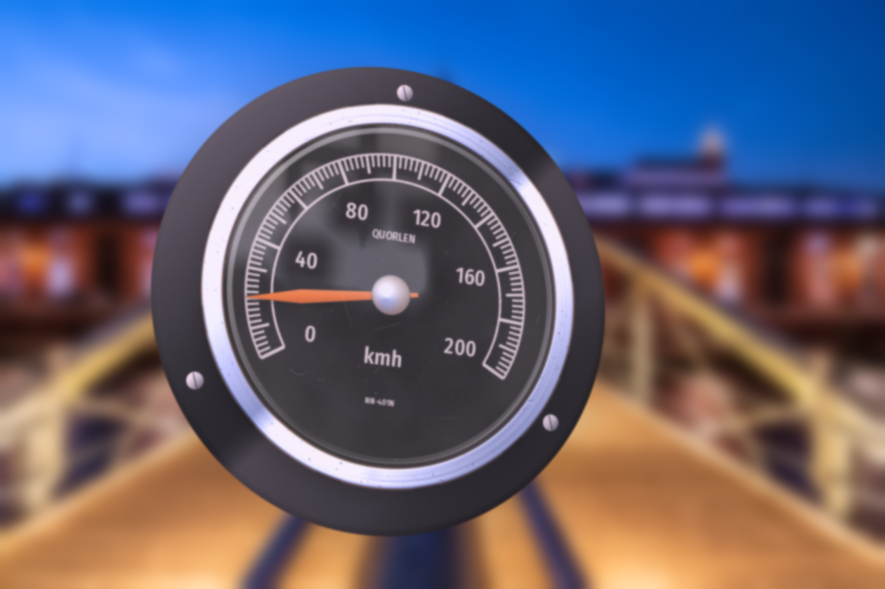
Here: 20
